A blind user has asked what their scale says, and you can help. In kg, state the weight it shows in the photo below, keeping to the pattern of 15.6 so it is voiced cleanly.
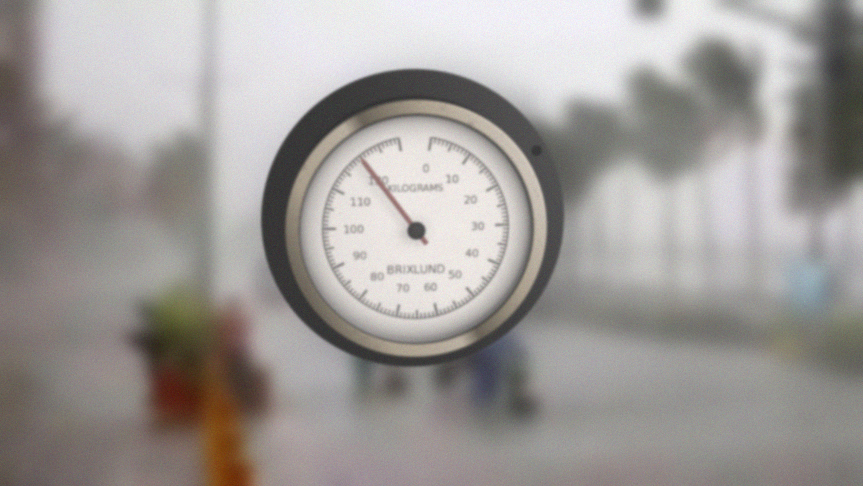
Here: 120
